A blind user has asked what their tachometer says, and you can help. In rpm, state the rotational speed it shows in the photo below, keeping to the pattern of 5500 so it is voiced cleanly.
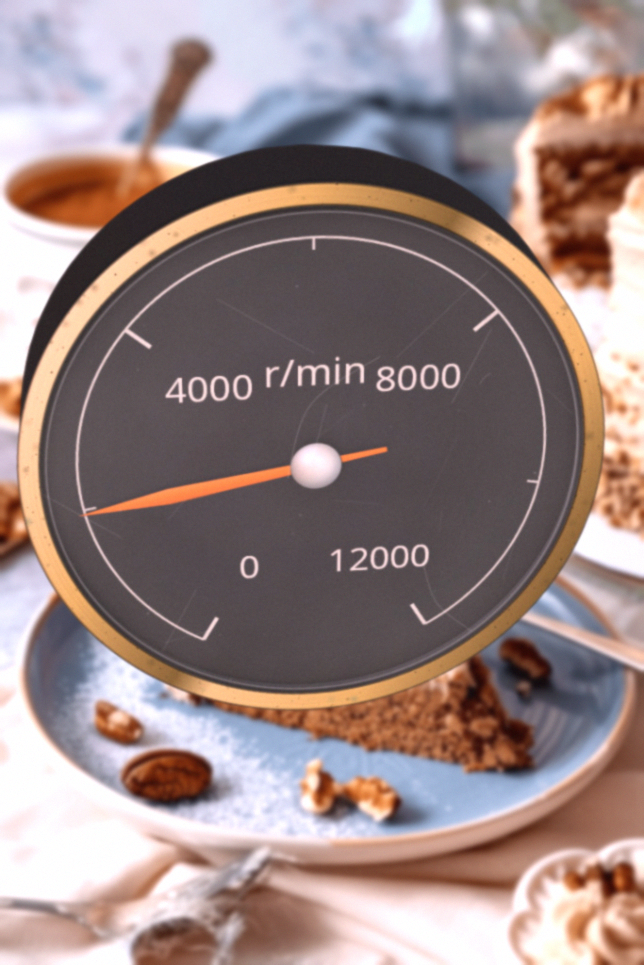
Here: 2000
